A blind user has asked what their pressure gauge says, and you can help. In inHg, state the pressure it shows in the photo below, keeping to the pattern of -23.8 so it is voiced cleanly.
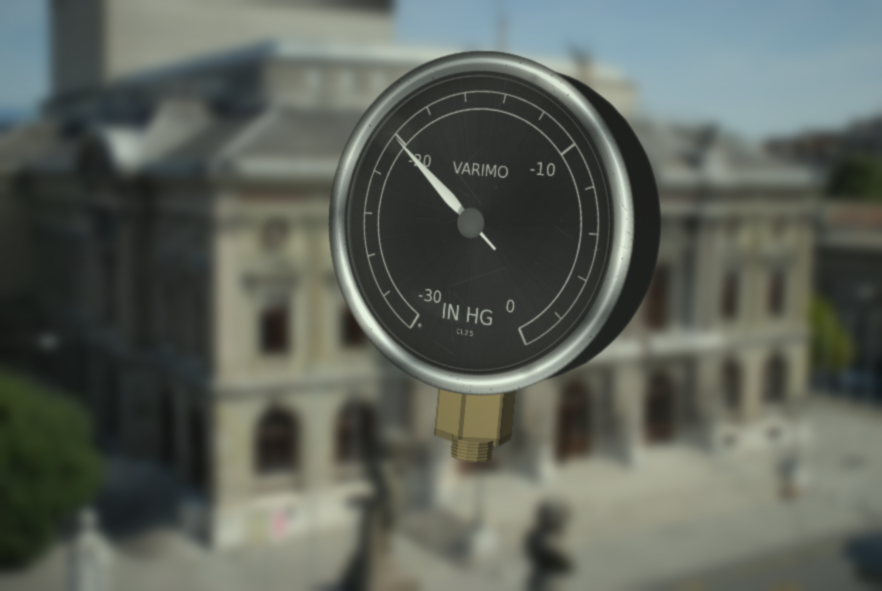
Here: -20
